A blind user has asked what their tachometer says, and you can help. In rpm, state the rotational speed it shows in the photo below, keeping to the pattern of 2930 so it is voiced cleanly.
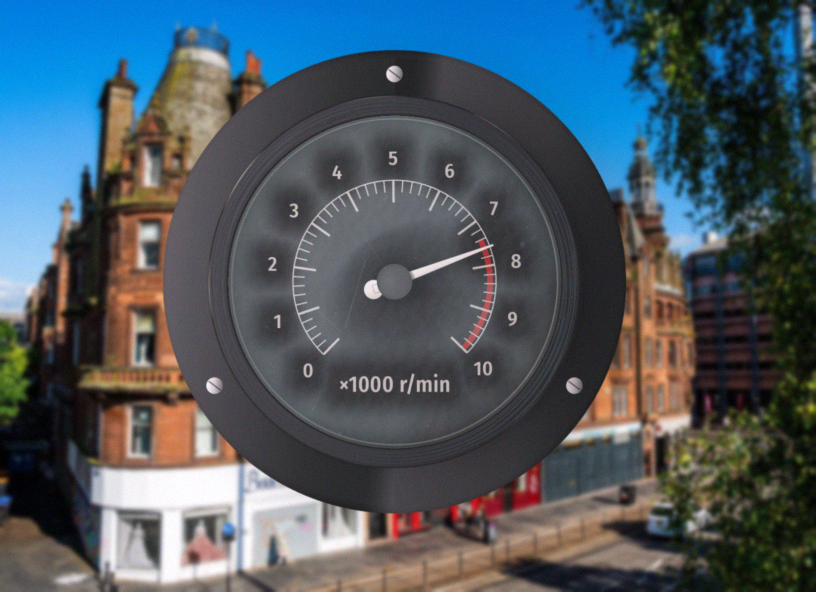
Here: 7600
